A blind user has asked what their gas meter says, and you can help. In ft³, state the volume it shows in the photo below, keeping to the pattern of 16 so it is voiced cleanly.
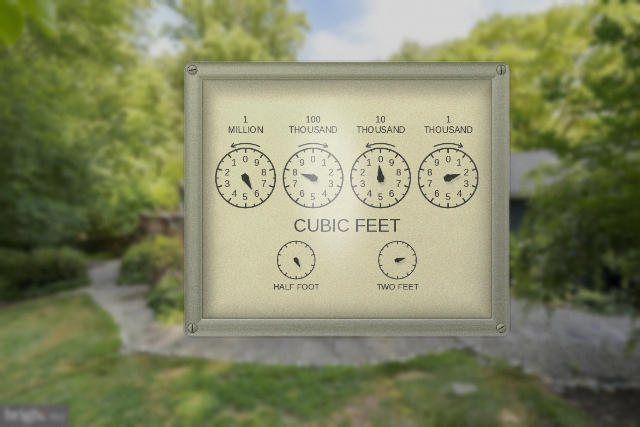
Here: 580200
